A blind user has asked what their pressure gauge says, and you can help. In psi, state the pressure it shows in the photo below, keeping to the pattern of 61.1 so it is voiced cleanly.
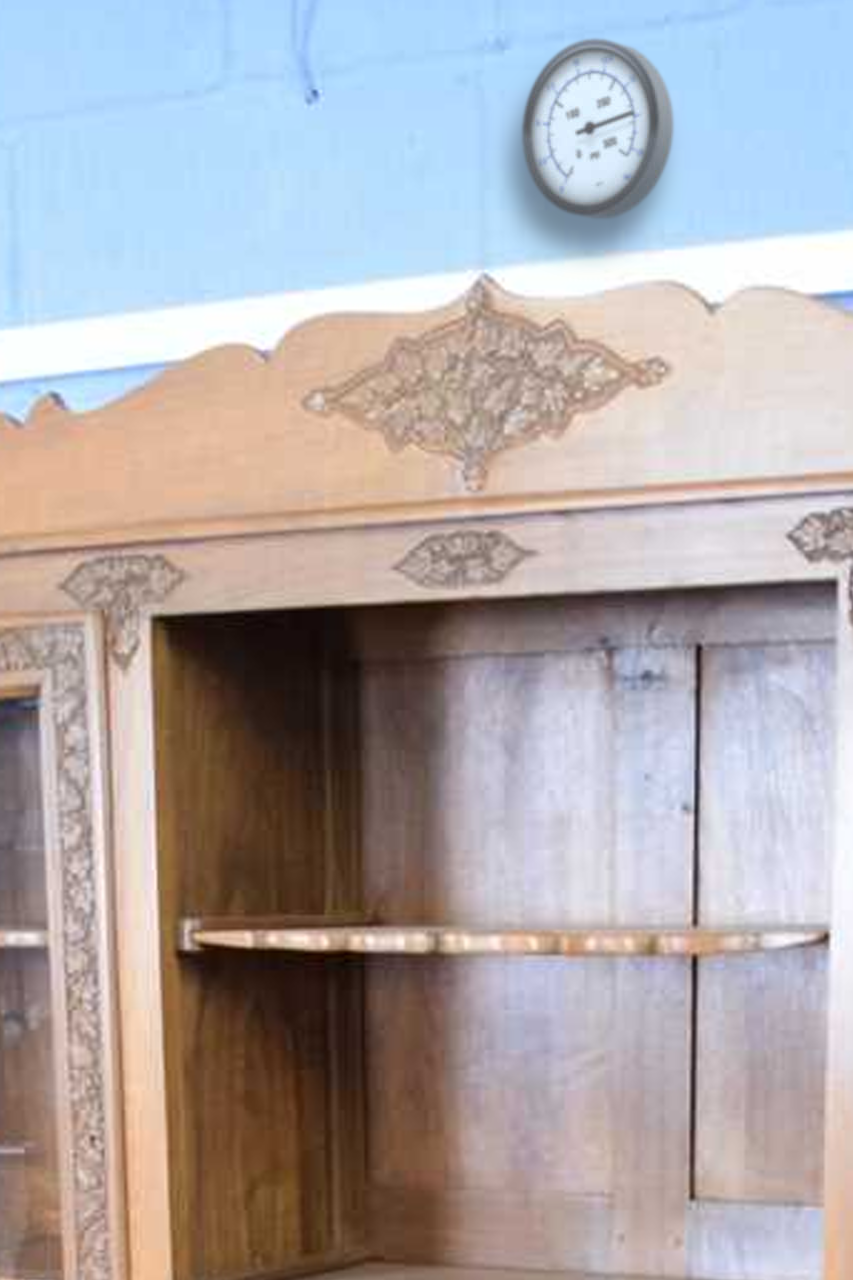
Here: 250
